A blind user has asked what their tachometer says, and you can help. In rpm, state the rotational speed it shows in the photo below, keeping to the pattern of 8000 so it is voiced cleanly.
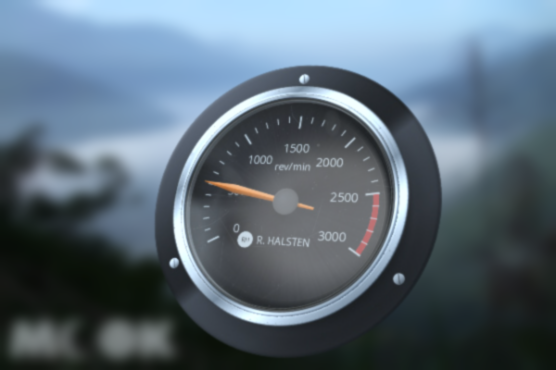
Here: 500
